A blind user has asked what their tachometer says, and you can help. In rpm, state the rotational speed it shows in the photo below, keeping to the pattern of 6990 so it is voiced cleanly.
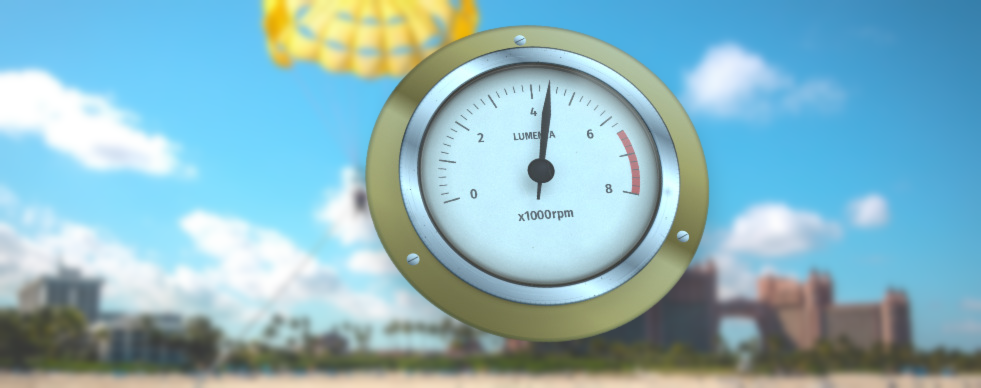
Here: 4400
